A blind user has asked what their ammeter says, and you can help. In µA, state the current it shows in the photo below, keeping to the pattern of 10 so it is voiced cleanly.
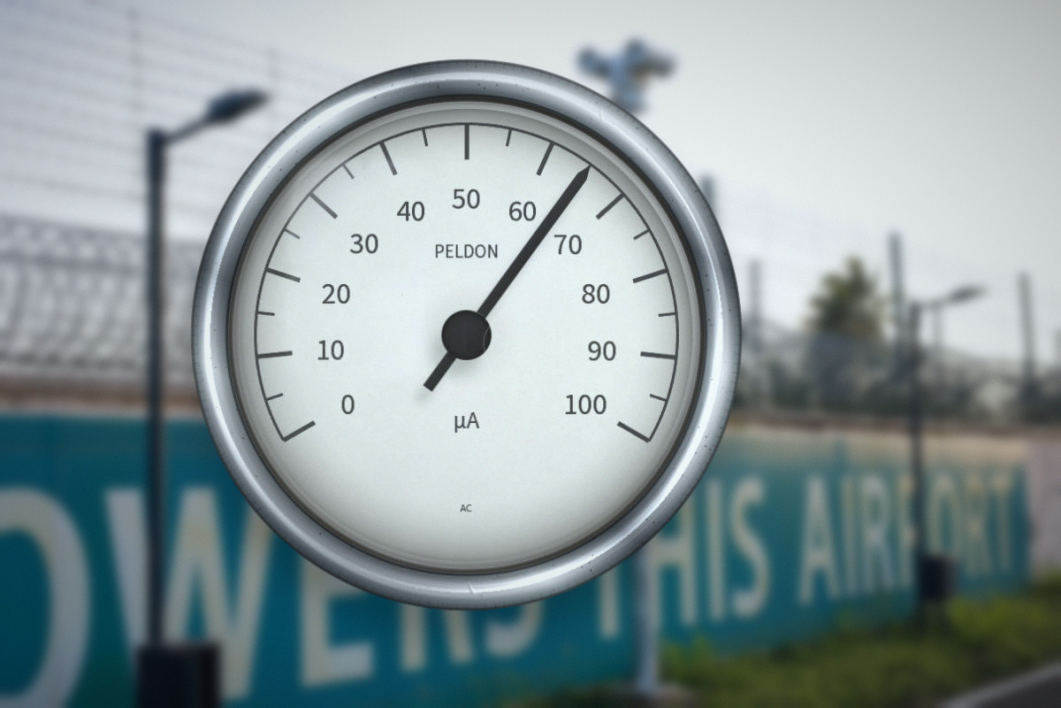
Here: 65
